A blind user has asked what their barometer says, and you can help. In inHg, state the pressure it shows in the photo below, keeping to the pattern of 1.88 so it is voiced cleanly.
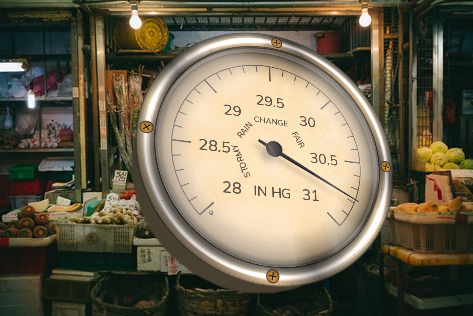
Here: 30.8
